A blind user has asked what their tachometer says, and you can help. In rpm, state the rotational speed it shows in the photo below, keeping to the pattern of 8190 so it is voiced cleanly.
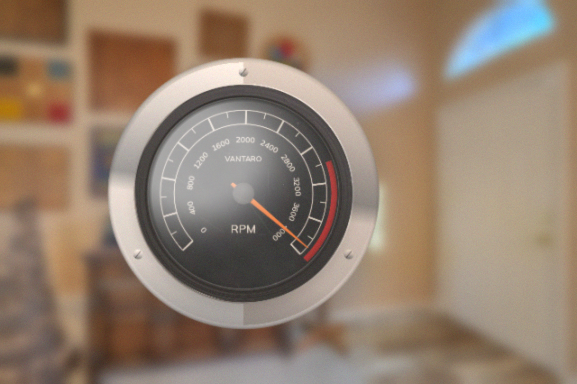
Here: 3900
